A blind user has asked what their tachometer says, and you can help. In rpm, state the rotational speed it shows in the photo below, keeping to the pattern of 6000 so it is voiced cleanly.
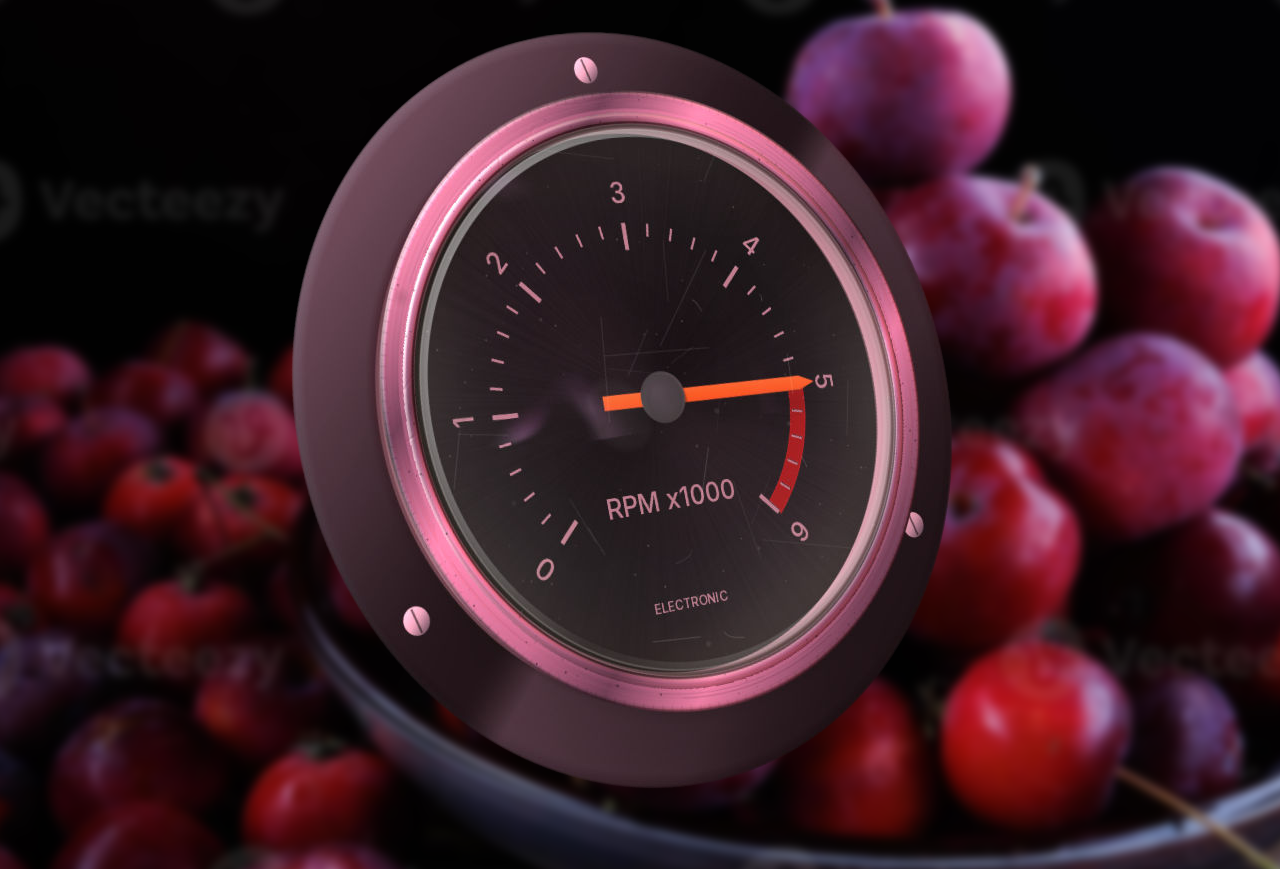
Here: 5000
